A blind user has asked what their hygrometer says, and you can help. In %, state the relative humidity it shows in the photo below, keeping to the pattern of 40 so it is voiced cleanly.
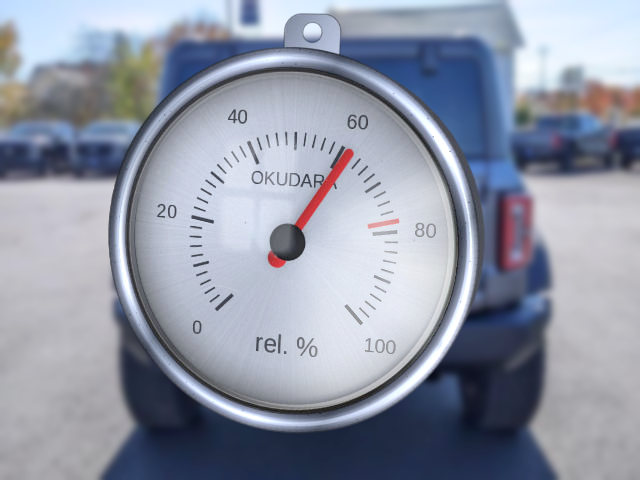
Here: 62
